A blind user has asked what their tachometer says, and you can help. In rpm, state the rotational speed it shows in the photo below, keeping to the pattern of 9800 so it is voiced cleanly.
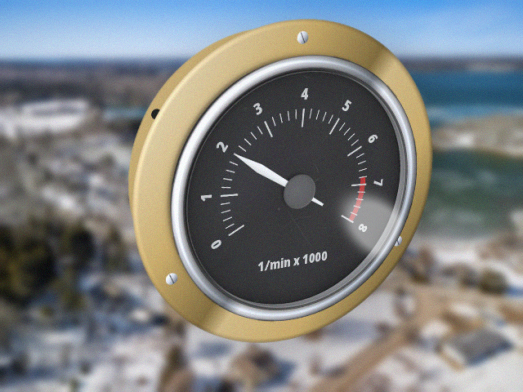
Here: 2000
